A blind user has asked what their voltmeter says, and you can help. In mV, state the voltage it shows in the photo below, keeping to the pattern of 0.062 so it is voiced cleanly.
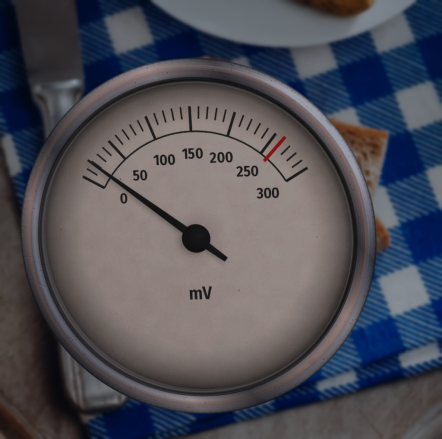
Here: 20
